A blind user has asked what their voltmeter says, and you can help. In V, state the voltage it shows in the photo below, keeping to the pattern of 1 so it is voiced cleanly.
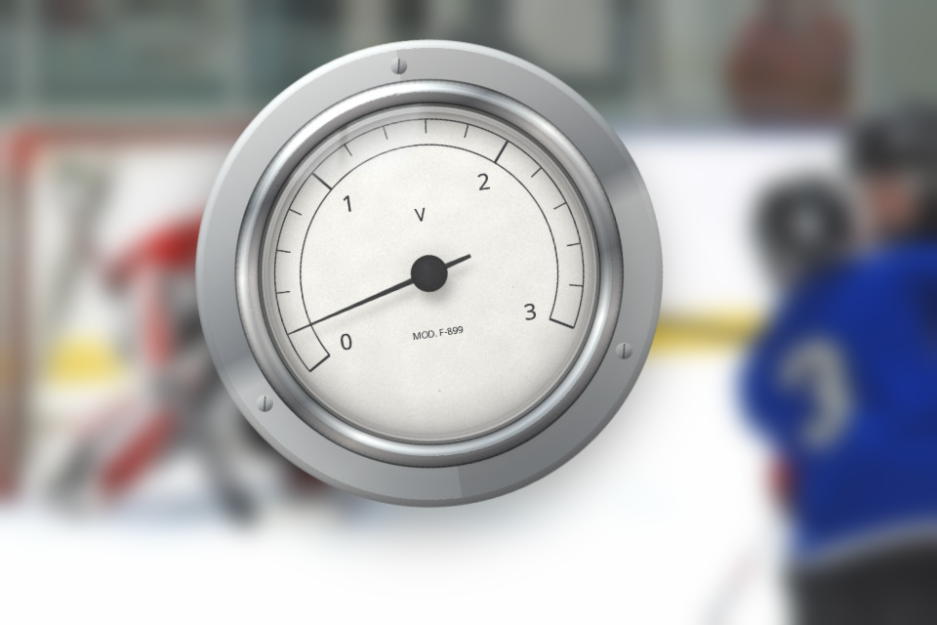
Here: 0.2
